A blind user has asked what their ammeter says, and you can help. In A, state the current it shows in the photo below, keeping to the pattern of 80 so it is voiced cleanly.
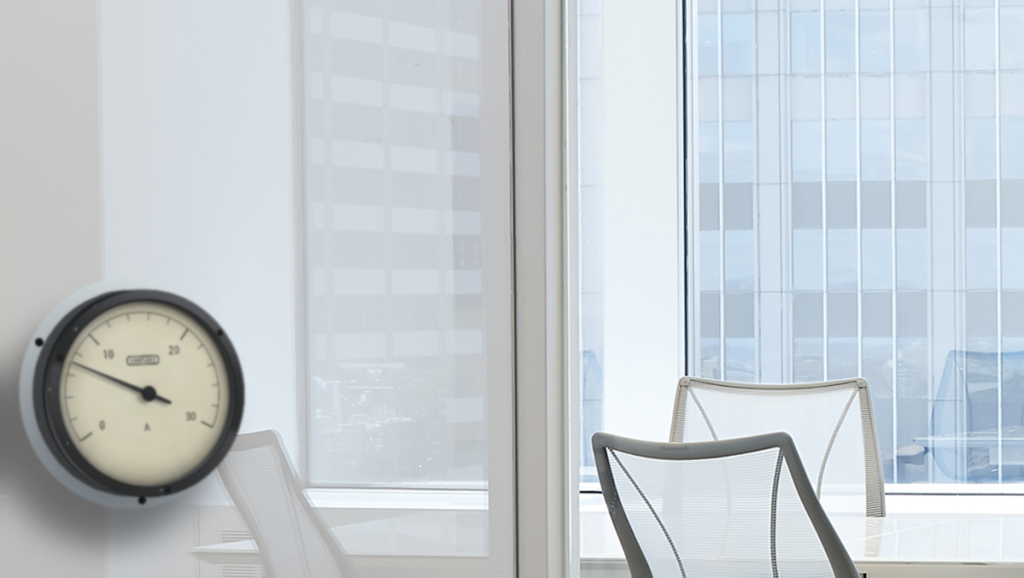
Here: 7
